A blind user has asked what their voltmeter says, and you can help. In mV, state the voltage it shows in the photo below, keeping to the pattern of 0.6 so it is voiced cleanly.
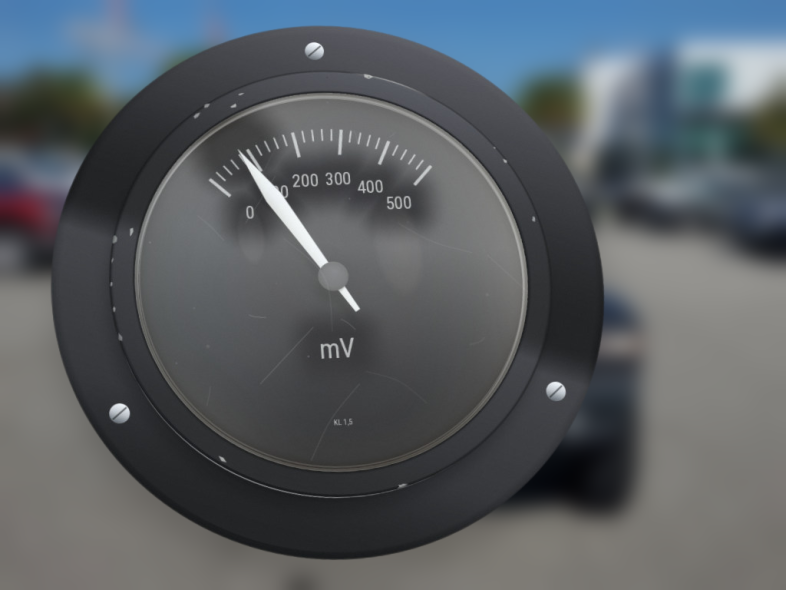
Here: 80
